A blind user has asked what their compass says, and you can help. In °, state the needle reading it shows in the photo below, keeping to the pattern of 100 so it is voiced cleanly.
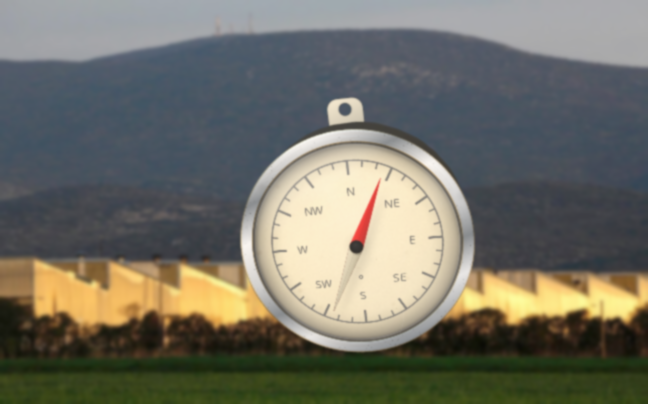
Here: 25
